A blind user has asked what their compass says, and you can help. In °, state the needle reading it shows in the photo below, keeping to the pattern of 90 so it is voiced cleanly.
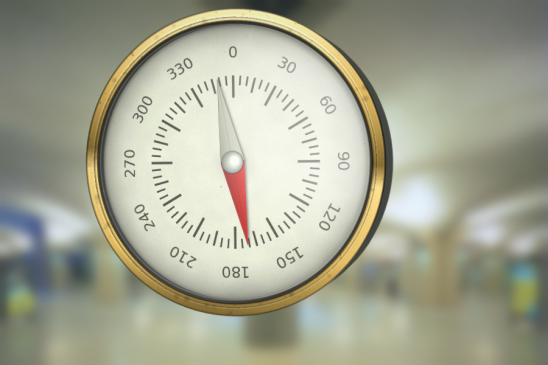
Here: 170
